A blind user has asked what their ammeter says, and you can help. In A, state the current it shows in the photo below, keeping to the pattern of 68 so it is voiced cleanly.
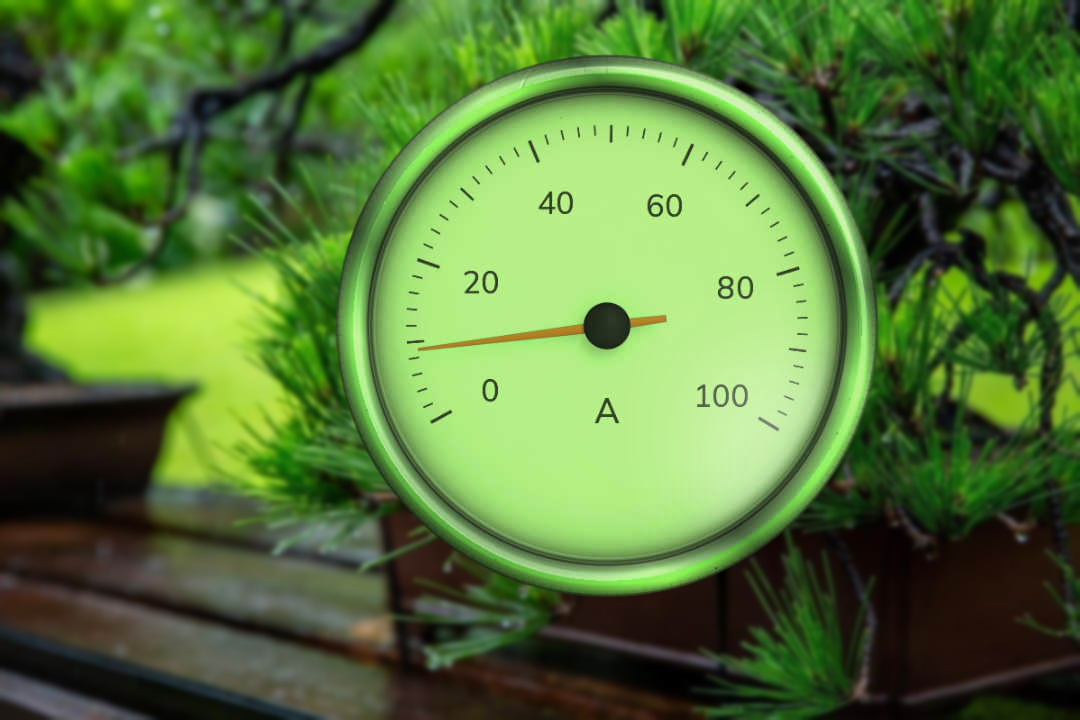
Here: 9
